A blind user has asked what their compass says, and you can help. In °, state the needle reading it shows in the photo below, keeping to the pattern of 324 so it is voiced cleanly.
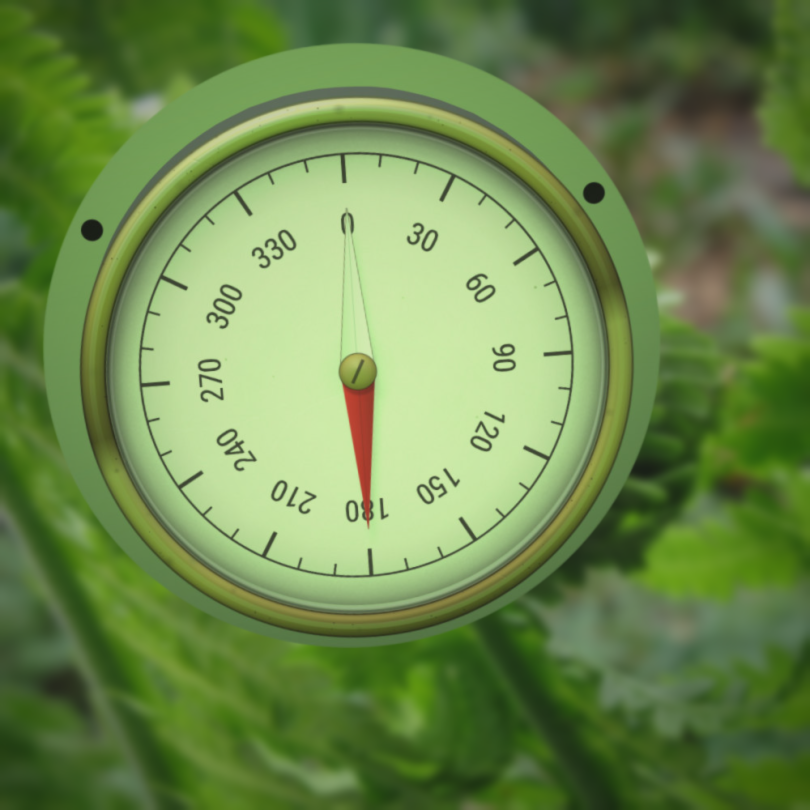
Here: 180
